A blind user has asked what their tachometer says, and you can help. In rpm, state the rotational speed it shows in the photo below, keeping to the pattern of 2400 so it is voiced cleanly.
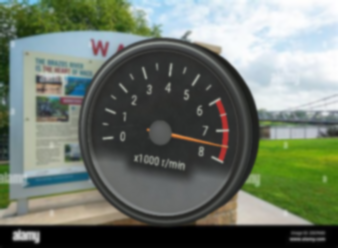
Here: 7500
